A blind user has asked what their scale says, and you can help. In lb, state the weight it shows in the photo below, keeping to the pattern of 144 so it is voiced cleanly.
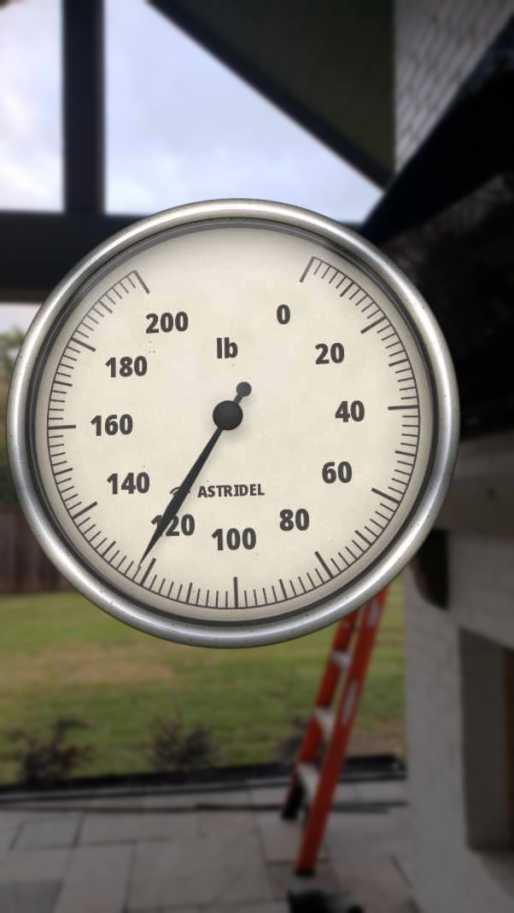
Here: 122
